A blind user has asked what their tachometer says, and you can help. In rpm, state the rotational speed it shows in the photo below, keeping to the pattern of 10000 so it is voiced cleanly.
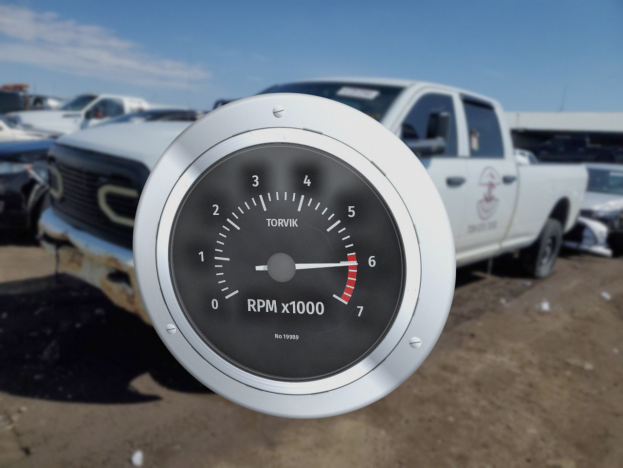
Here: 6000
